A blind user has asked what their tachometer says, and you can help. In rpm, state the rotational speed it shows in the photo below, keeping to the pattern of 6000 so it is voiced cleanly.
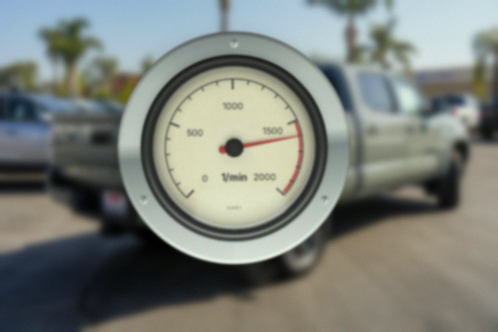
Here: 1600
